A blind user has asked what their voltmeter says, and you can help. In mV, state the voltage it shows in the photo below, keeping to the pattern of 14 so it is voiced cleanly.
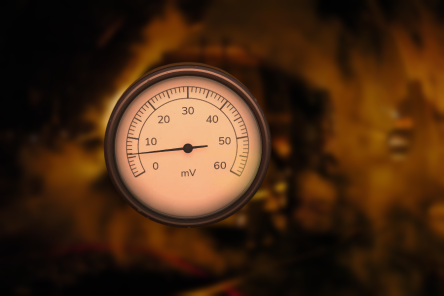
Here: 6
